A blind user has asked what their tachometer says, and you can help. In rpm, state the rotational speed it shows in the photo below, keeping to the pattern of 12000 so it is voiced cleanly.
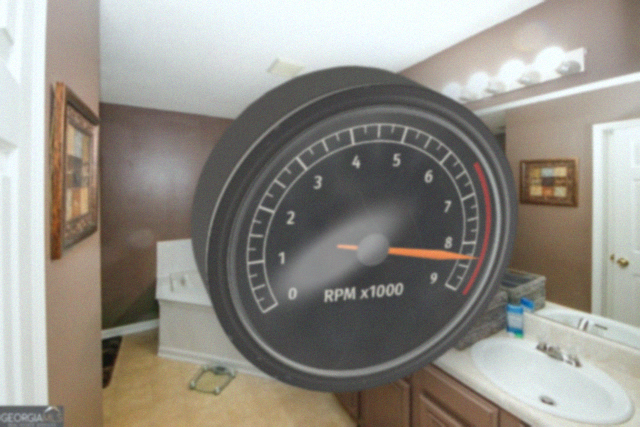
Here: 8250
